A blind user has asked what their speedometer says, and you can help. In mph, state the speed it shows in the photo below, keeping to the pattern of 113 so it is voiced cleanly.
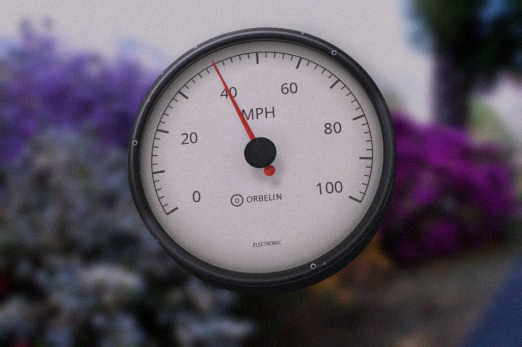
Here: 40
